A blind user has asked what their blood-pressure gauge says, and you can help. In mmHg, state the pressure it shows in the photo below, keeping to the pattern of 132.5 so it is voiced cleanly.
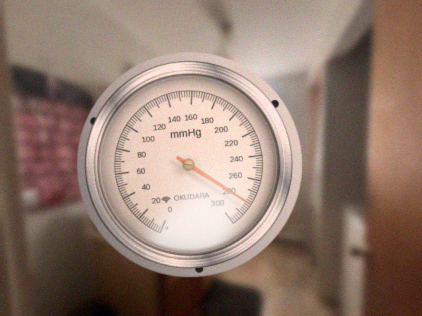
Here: 280
